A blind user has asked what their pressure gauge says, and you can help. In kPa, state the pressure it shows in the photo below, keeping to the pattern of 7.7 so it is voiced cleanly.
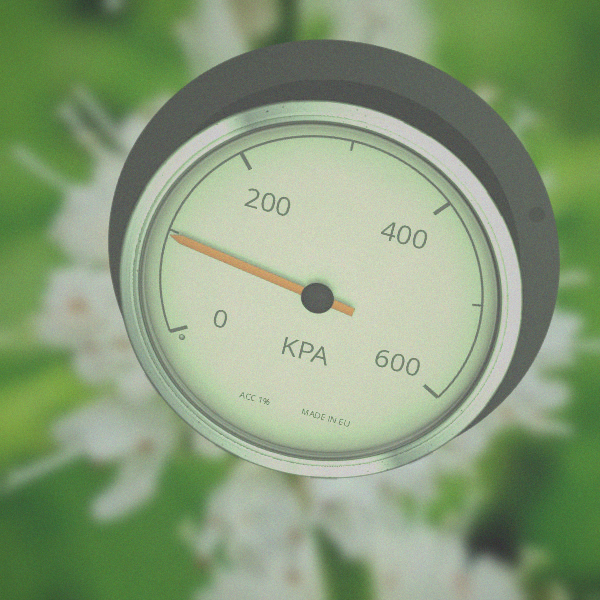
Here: 100
